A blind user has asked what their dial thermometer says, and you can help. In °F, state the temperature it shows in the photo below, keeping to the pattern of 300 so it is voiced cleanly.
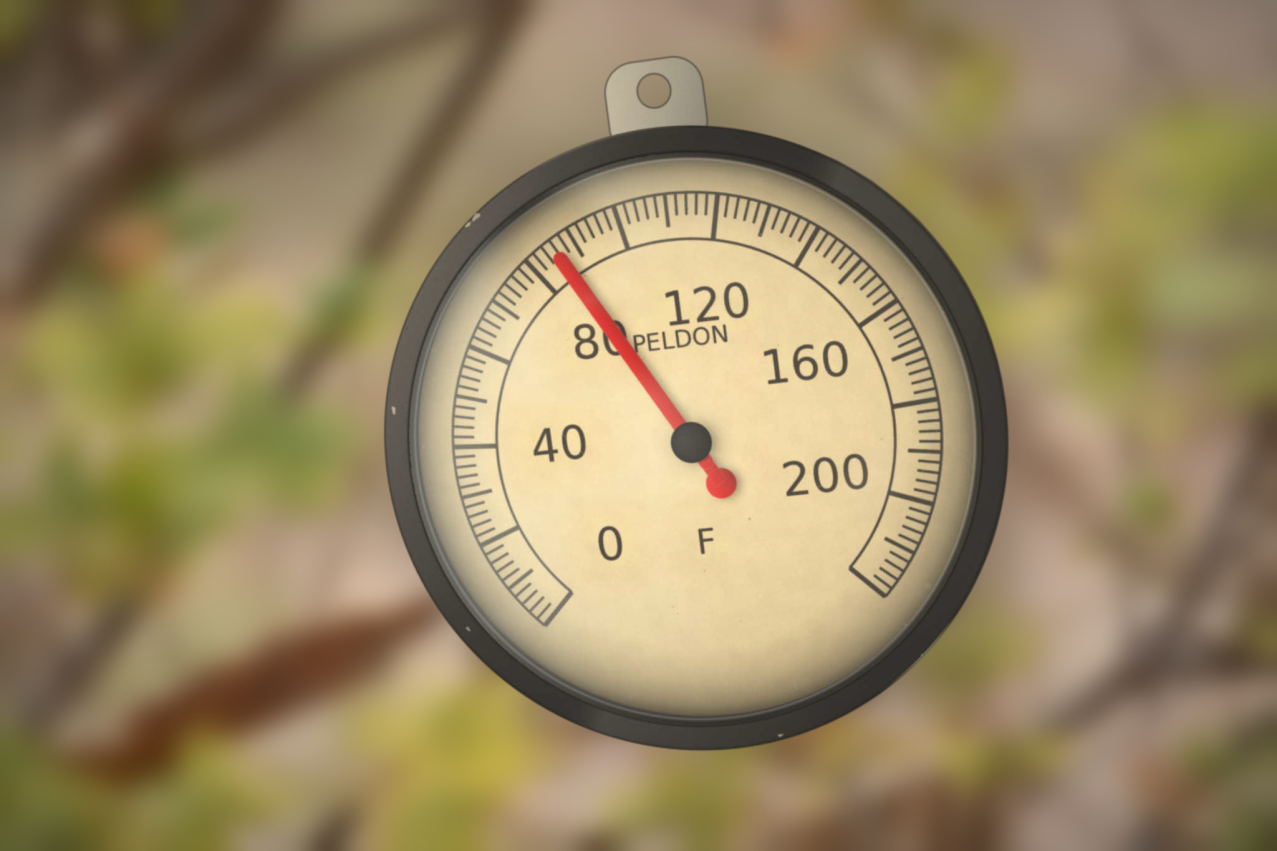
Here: 86
